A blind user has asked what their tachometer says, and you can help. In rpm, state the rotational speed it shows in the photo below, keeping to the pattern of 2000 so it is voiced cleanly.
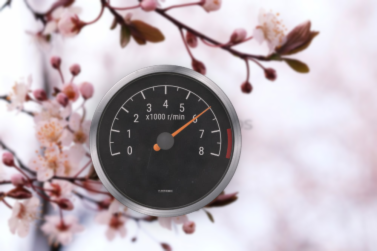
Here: 6000
